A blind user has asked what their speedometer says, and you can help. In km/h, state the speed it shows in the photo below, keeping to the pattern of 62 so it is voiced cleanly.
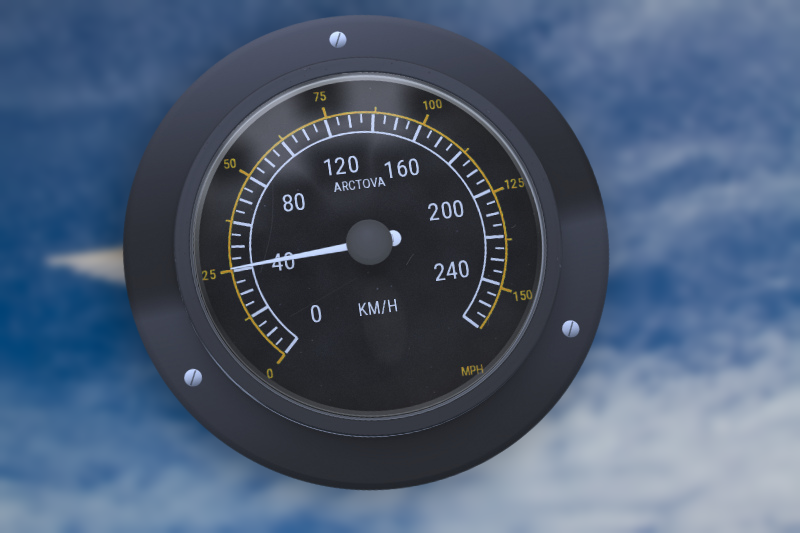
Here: 40
